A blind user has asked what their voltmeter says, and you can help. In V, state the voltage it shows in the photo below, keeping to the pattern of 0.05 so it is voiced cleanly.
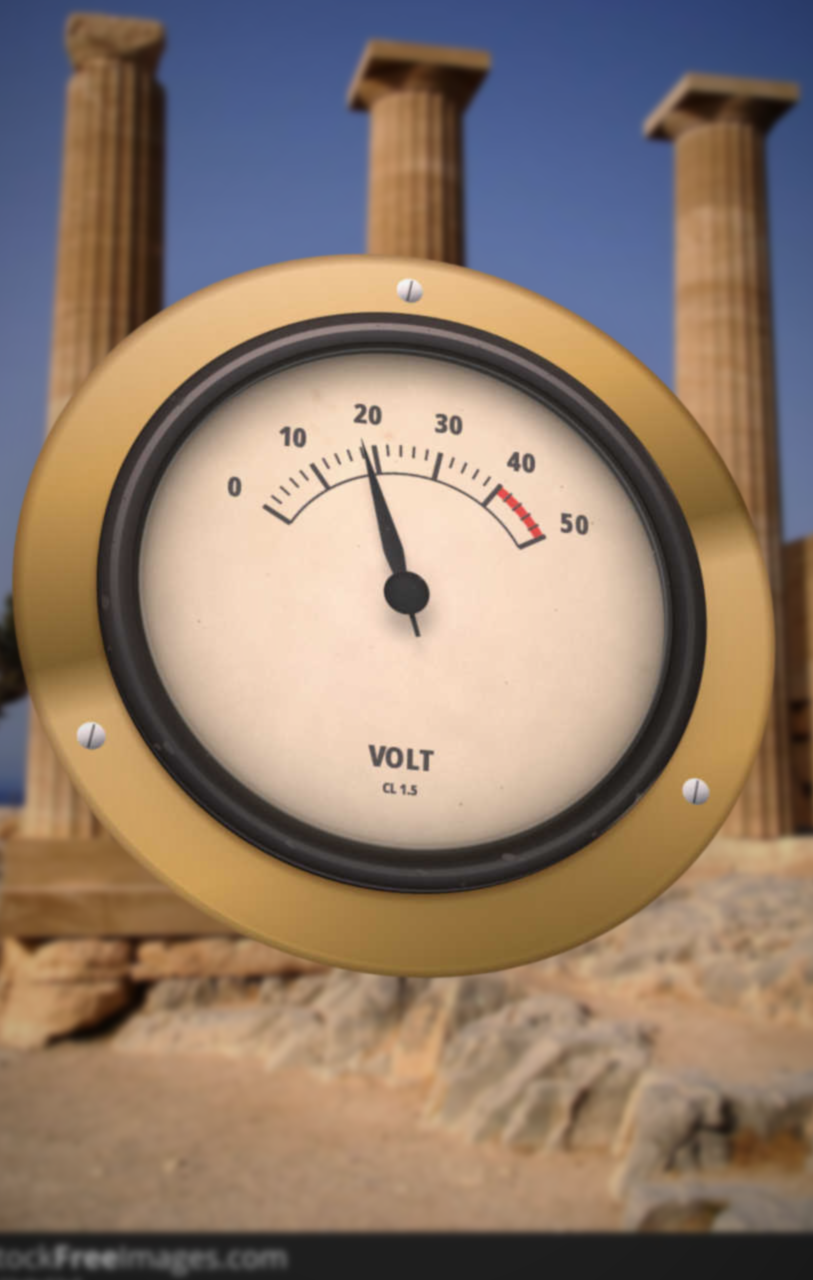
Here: 18
